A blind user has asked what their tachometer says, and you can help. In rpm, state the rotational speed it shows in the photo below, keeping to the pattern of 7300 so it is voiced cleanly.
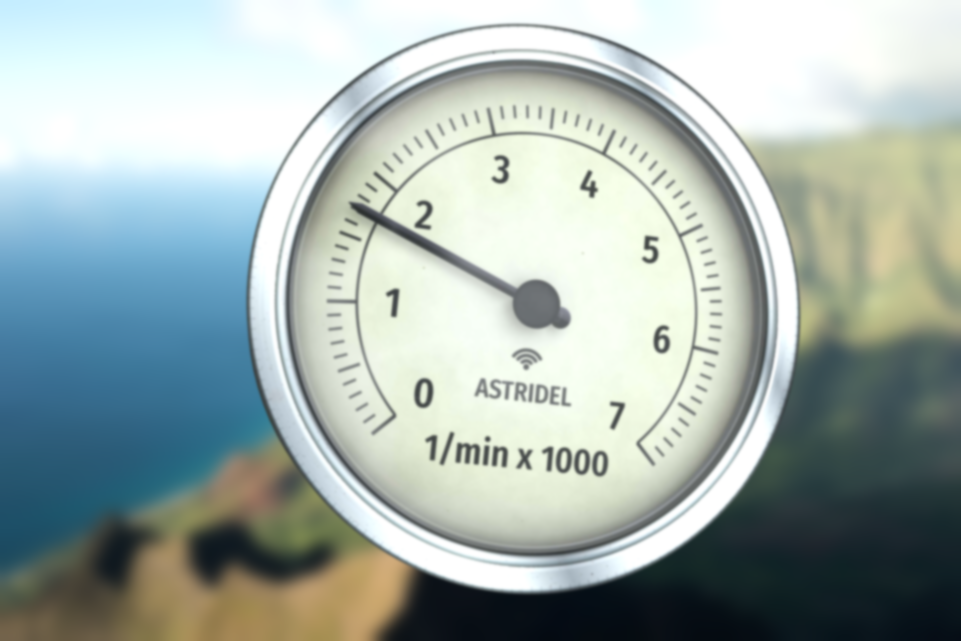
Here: 1700
